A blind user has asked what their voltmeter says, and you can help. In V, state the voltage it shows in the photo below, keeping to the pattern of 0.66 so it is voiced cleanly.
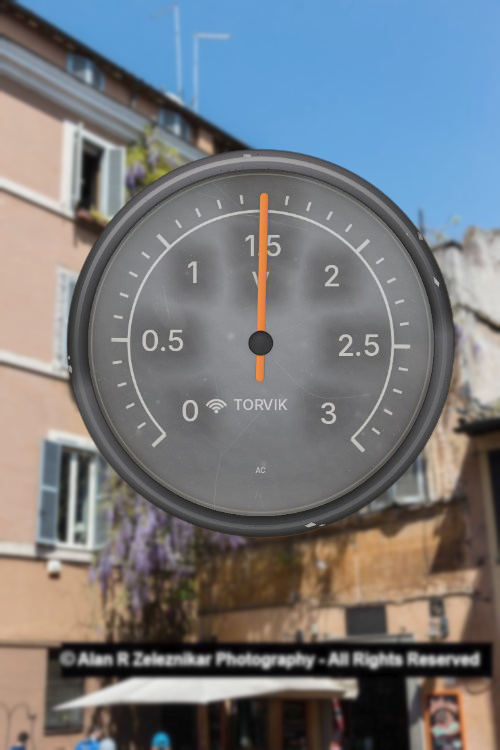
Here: 1.5
